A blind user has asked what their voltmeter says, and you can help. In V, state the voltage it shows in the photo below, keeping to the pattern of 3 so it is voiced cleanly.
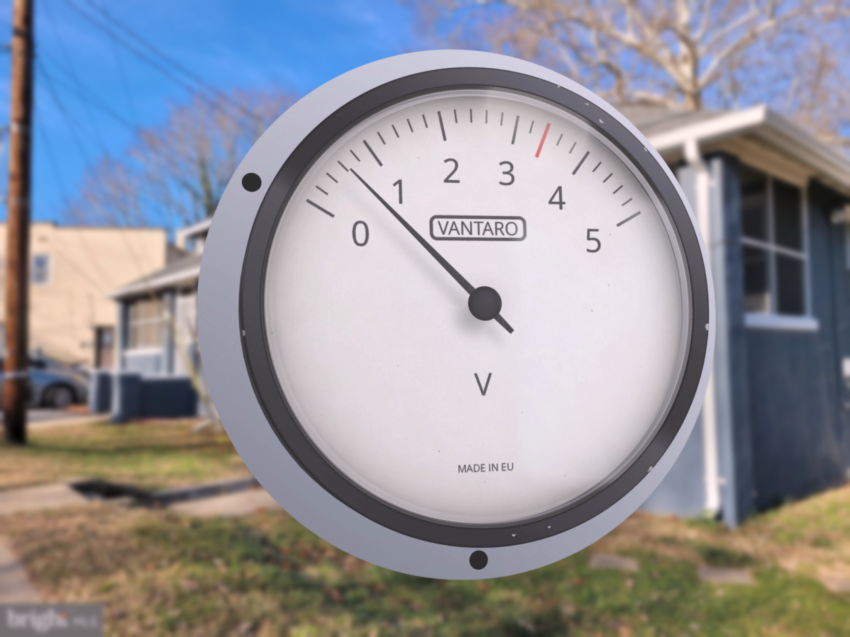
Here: 0.6
